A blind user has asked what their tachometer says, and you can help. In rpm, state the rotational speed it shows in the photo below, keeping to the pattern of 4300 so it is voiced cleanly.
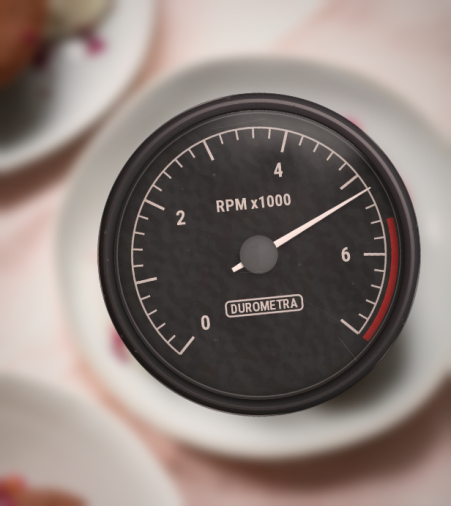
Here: 5200
